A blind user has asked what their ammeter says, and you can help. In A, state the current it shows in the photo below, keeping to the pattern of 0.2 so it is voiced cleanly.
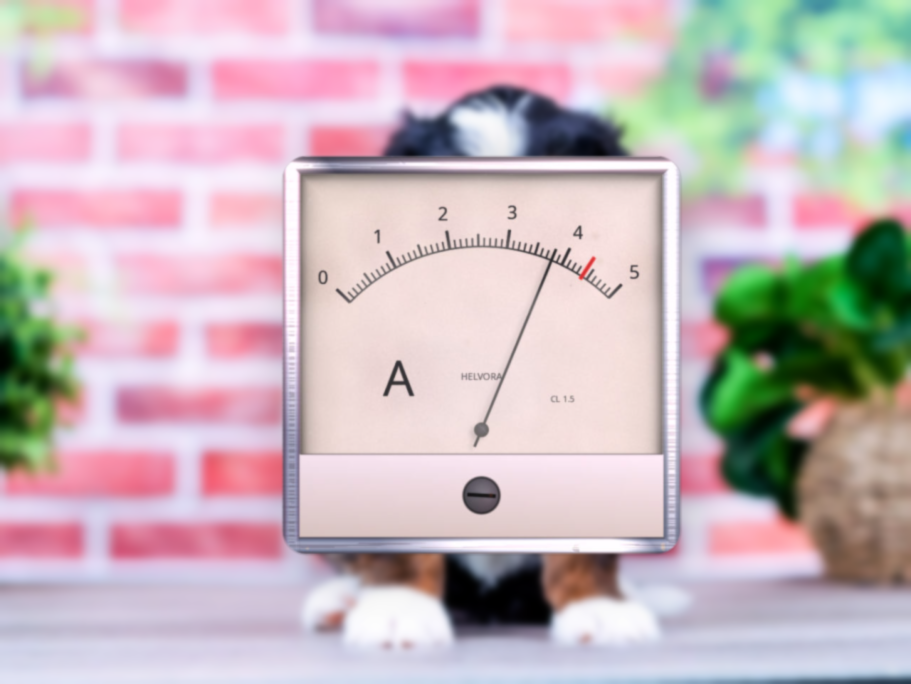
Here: 3.8
